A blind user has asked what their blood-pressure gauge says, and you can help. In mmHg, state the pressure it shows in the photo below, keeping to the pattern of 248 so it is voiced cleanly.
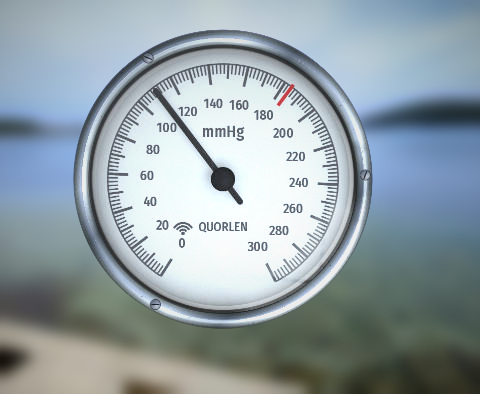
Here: 110
